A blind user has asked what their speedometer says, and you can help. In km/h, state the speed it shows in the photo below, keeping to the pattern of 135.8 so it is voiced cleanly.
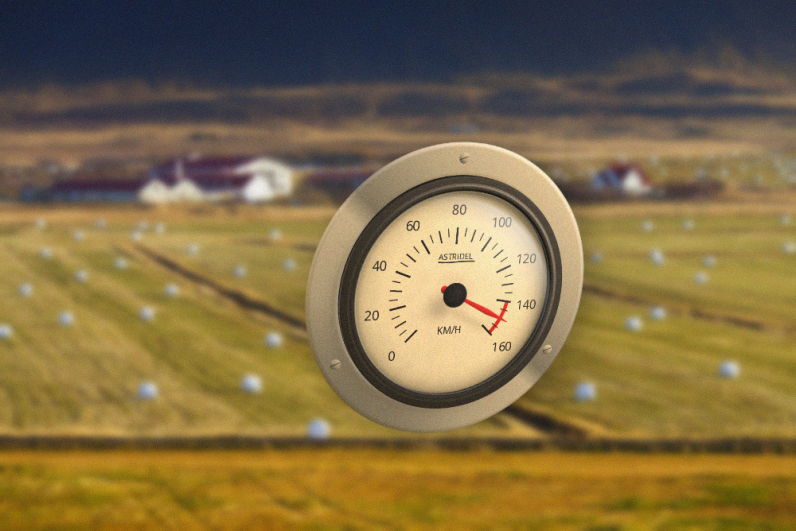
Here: 150
